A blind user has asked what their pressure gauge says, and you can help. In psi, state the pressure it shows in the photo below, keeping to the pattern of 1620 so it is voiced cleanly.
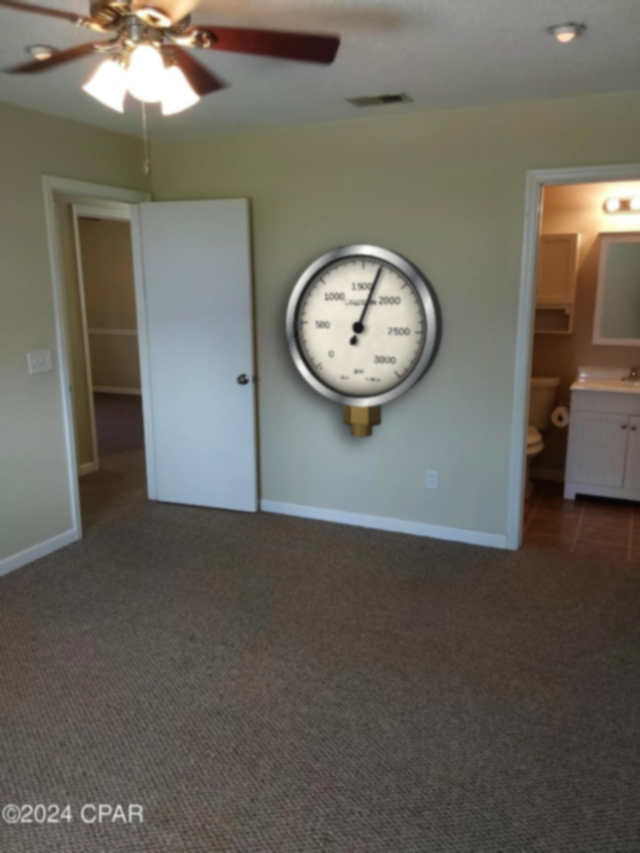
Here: 1700
